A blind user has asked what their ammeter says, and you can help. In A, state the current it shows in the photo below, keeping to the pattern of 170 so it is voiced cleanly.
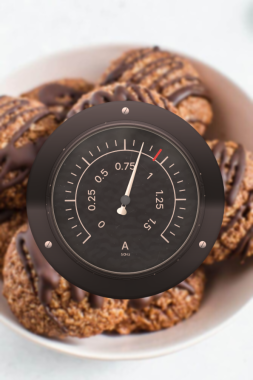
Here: 0.85
